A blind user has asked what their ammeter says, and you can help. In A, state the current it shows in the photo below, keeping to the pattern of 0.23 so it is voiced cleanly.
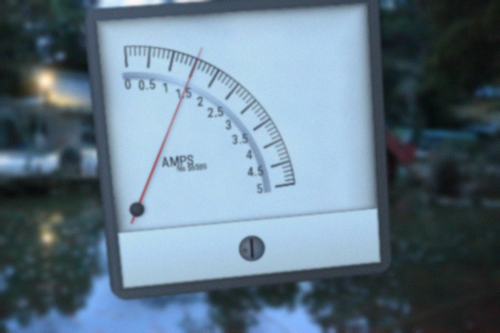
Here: 1.5
